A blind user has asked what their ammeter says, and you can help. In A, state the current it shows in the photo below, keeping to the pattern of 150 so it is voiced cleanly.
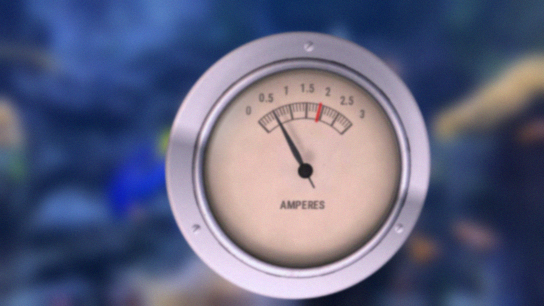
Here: 0.5
